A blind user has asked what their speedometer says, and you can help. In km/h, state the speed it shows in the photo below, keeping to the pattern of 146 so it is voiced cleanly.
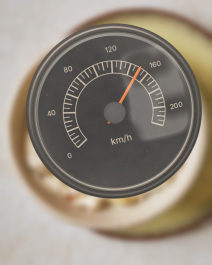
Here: 150
